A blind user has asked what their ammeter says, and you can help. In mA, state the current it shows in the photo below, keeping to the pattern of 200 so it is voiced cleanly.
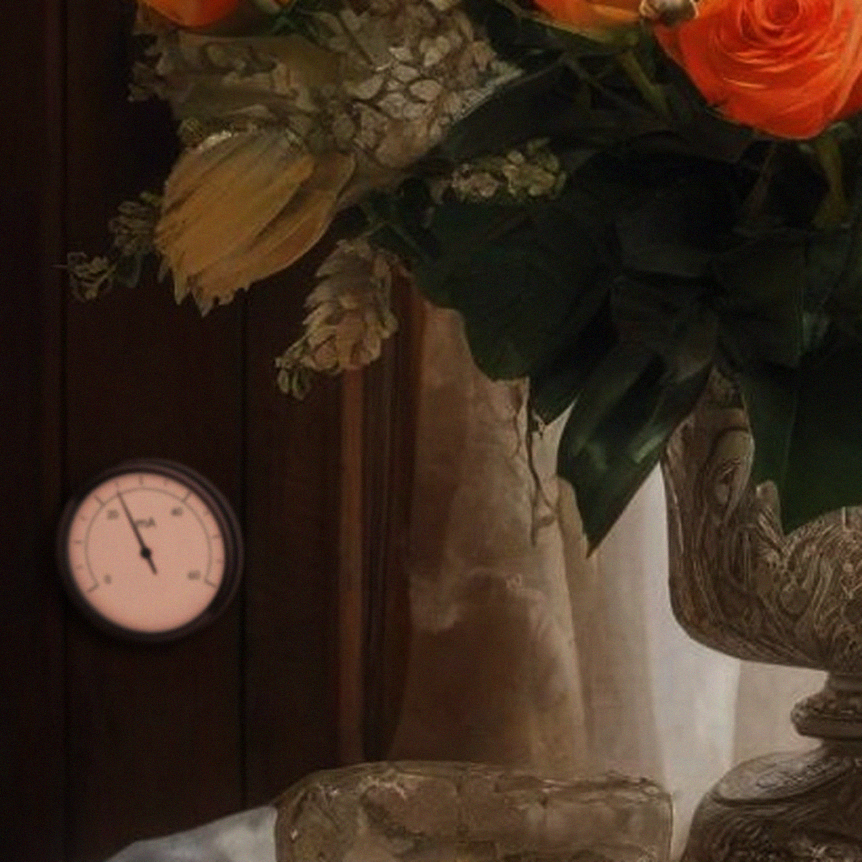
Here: 25
